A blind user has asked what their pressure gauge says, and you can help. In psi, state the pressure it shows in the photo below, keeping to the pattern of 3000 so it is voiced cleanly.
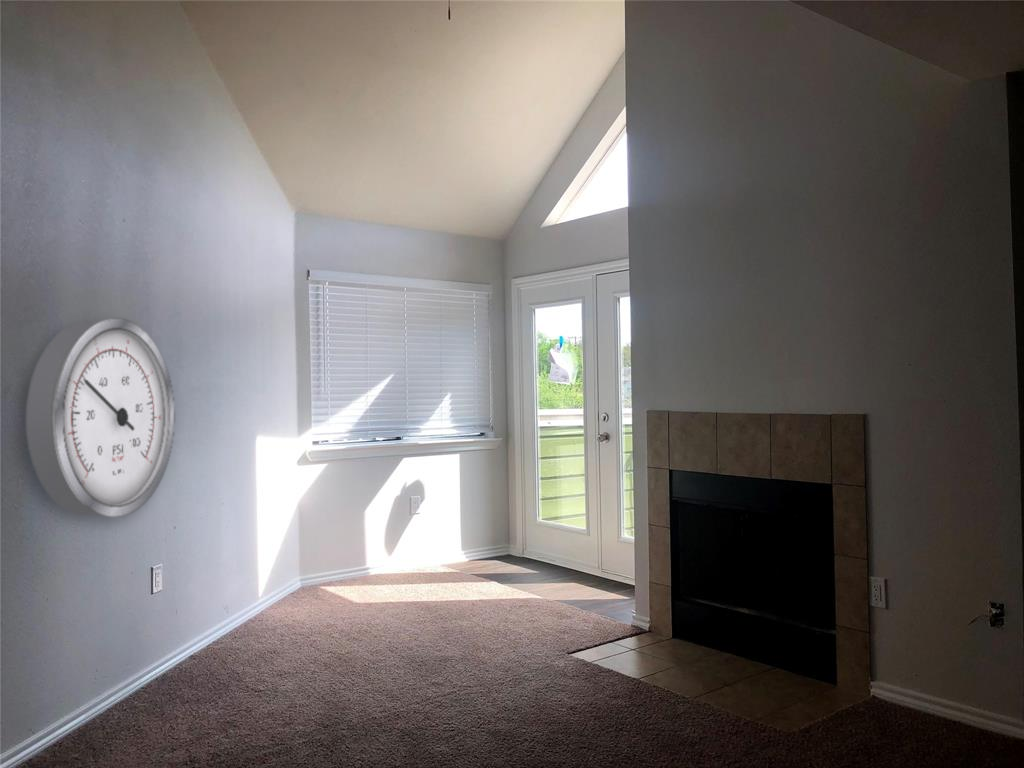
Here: 30
